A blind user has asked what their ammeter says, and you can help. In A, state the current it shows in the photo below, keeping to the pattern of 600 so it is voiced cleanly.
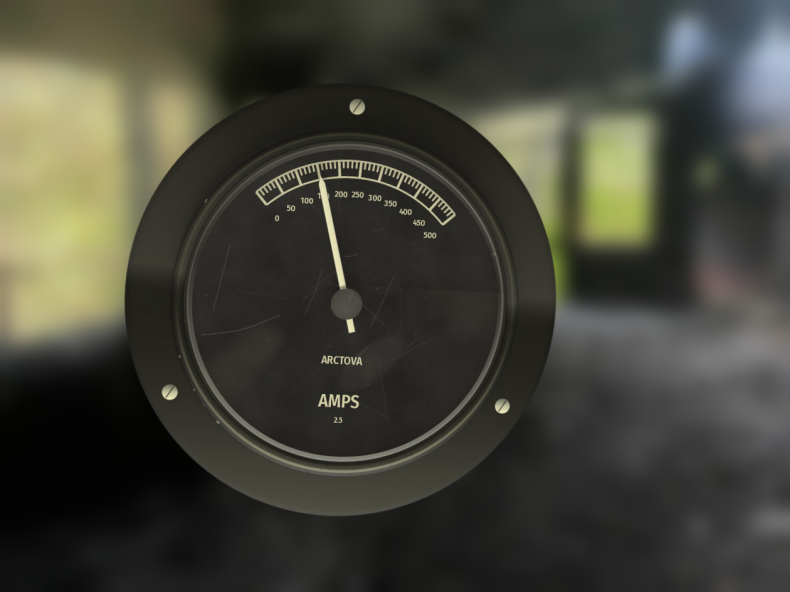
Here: 150
